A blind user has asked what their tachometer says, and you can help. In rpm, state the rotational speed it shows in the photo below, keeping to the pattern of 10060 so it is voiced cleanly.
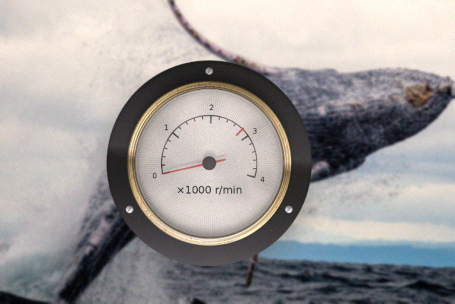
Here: 0
